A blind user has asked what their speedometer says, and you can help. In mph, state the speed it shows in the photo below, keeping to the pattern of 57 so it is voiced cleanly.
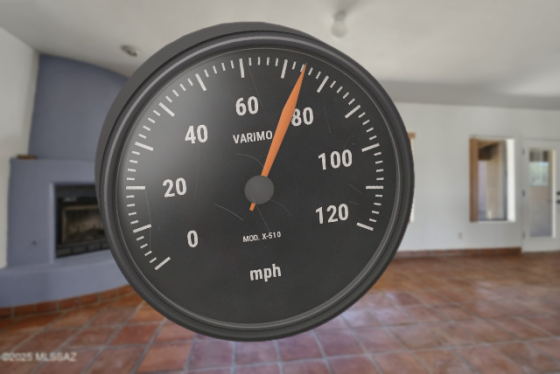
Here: 74
